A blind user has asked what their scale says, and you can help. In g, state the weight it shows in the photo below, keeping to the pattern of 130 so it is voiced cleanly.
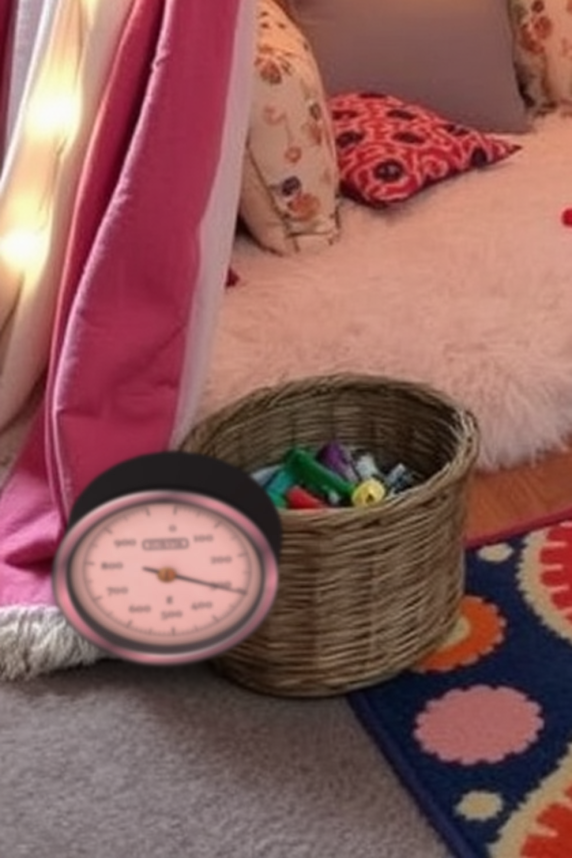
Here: 300
